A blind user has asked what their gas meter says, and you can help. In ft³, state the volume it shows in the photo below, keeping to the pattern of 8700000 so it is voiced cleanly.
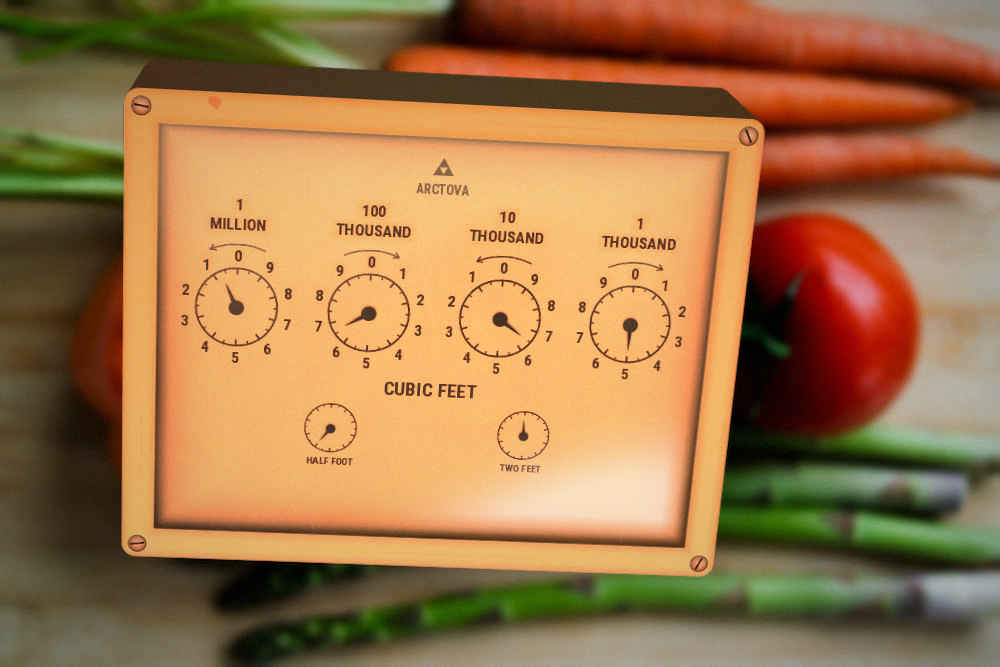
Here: 66500
